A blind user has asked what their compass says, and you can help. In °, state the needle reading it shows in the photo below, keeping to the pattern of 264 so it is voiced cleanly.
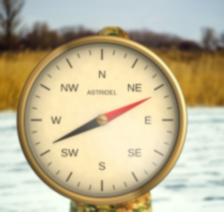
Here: 65
